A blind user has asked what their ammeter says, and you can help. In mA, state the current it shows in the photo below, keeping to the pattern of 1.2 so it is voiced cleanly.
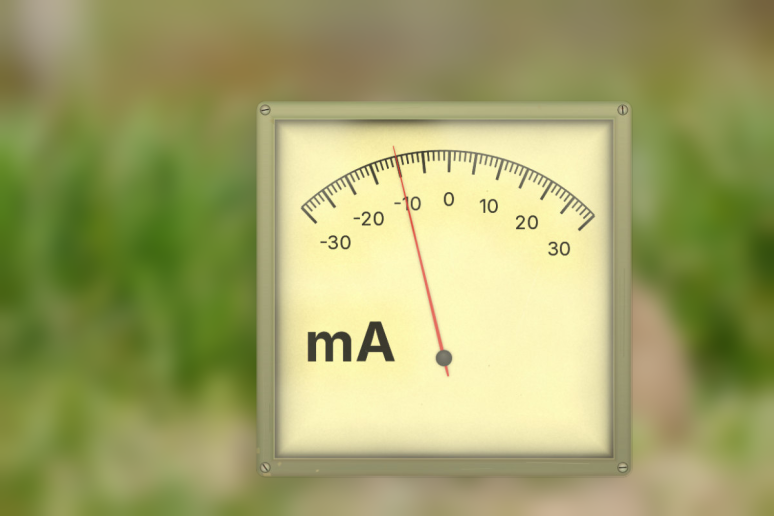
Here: -10
